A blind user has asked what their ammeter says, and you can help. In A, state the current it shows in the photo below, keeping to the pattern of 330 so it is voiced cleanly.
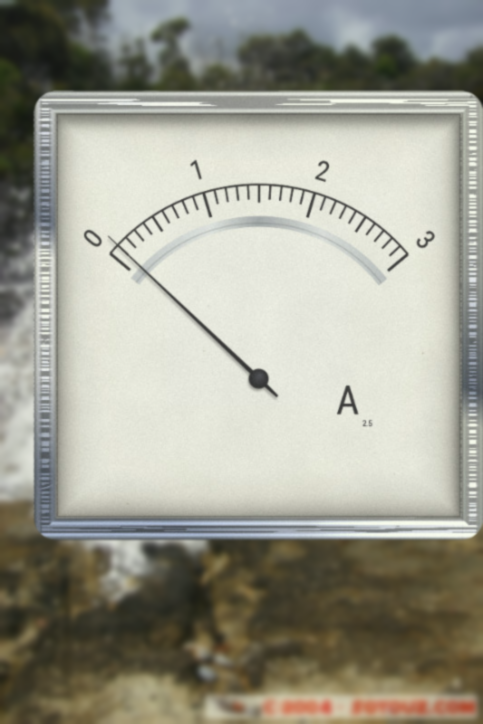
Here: 0.1
